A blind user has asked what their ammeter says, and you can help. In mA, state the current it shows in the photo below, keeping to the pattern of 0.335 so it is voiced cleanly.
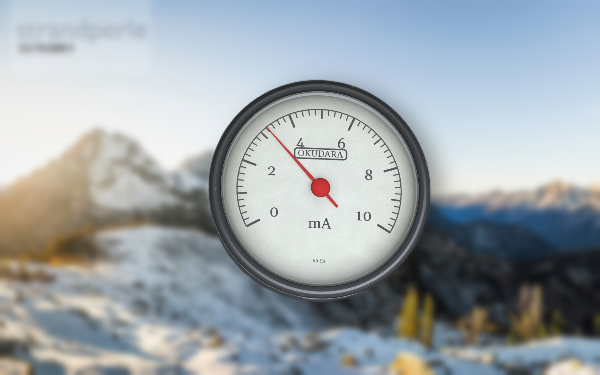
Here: 3.2
